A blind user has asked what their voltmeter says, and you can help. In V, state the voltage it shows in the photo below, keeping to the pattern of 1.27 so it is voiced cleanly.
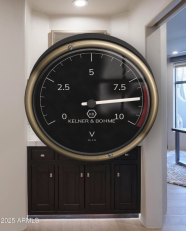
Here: 8.5
